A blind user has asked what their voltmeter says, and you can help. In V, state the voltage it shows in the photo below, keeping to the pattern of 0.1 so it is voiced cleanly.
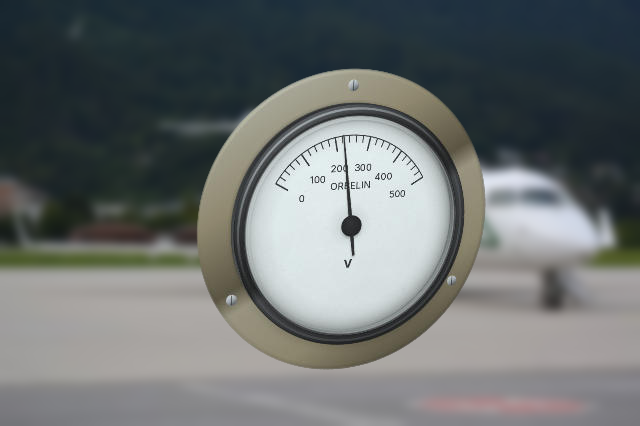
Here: 220
